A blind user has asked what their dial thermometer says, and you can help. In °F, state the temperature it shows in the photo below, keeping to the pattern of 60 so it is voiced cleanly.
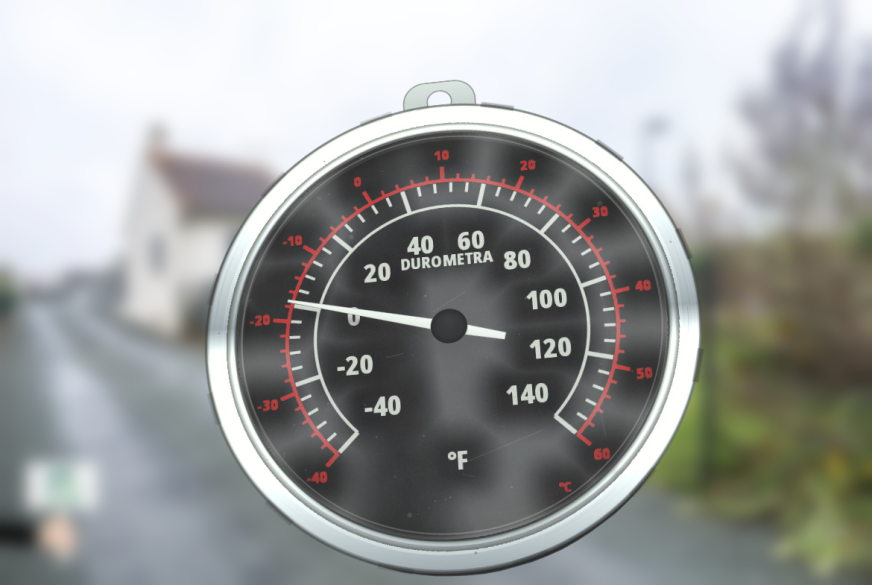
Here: 0
